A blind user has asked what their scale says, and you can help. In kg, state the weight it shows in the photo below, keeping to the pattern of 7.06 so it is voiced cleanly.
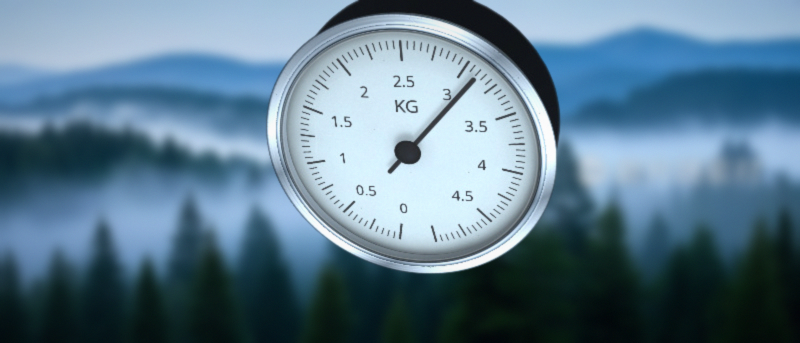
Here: 3.1
